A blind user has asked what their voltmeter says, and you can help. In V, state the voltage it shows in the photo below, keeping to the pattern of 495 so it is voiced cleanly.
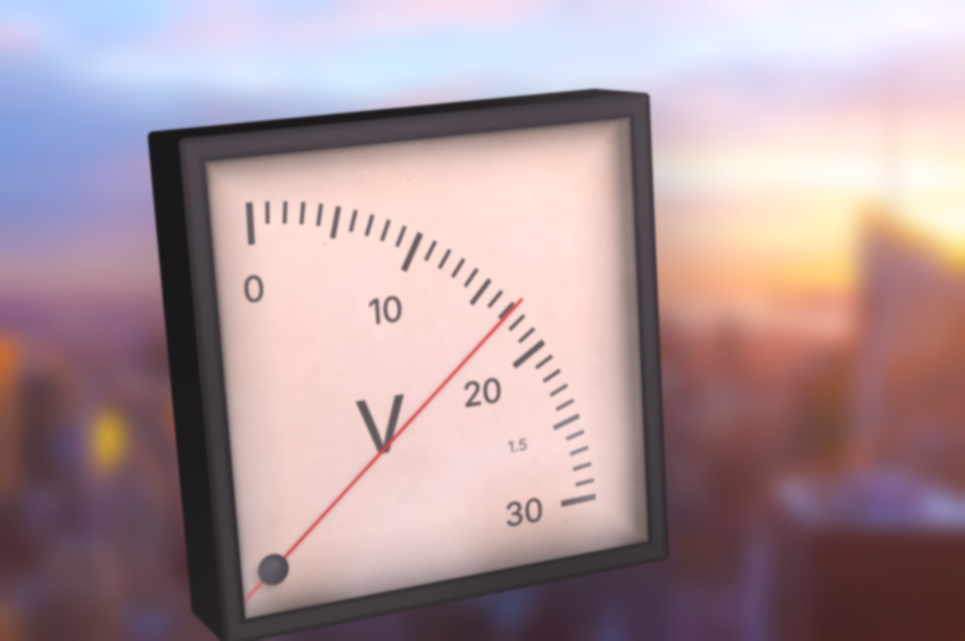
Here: 17
